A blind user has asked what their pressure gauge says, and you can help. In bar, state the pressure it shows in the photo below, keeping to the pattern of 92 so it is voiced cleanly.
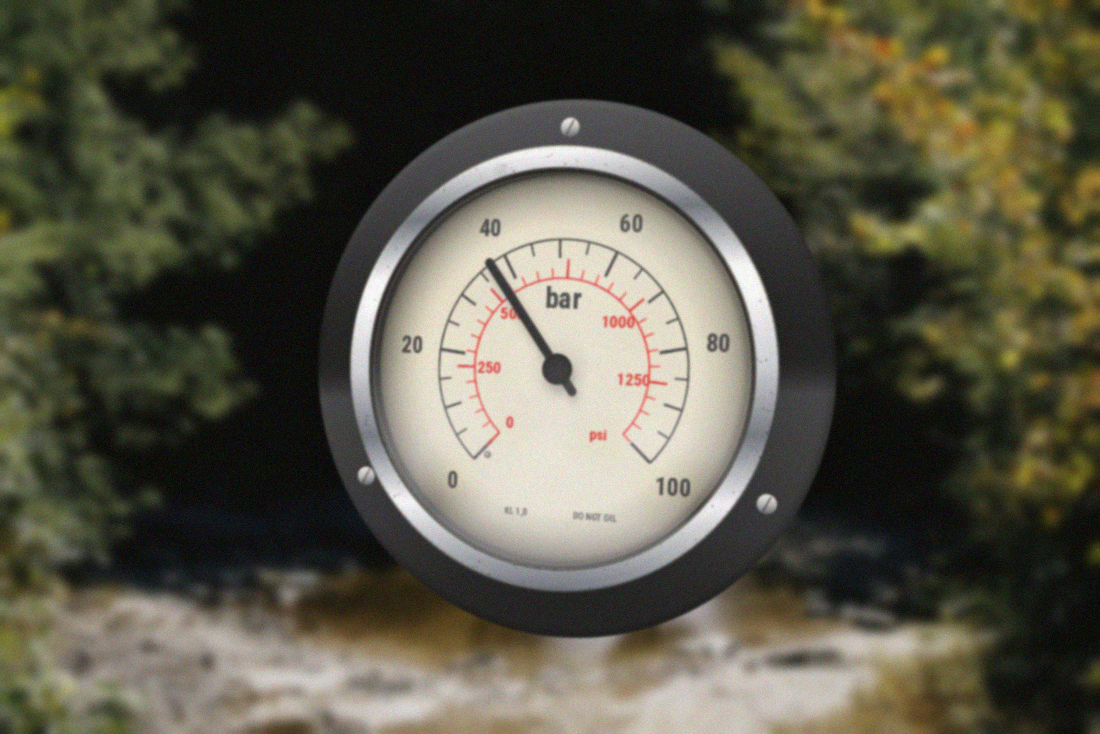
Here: 37.5
